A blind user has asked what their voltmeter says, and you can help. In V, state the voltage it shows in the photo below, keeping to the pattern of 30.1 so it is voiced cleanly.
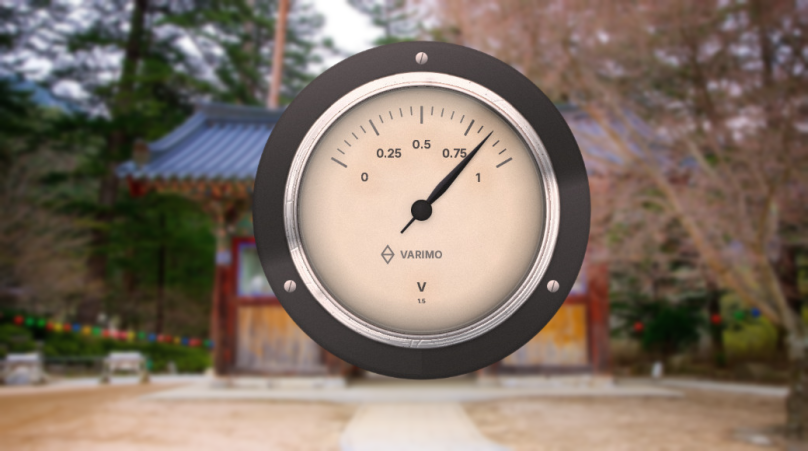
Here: 0.85
